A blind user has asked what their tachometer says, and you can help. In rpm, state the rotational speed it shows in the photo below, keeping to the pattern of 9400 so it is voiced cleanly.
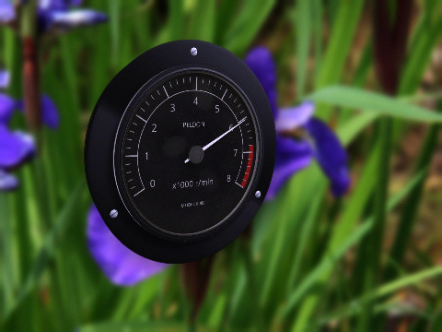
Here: 6000
